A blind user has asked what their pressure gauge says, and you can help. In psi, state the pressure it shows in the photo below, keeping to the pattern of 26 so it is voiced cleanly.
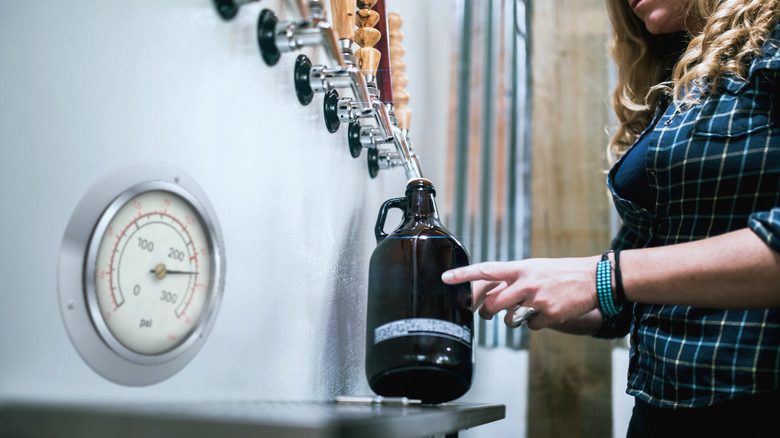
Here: 240
